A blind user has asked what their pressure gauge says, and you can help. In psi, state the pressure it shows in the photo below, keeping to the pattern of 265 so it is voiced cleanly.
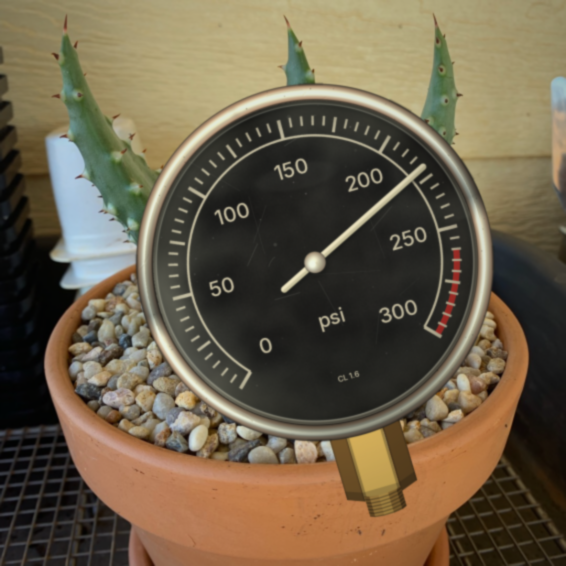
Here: 220
